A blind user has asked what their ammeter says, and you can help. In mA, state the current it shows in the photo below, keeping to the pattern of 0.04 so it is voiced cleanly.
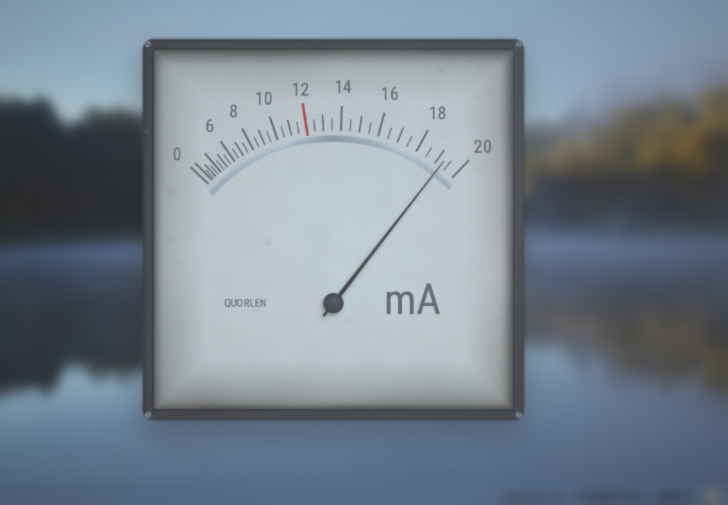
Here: 19.25
